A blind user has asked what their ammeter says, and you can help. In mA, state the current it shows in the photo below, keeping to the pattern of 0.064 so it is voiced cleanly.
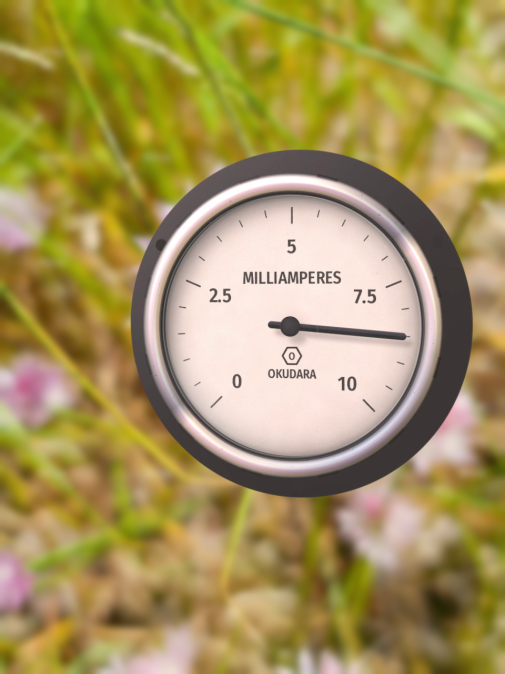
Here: 8.5
